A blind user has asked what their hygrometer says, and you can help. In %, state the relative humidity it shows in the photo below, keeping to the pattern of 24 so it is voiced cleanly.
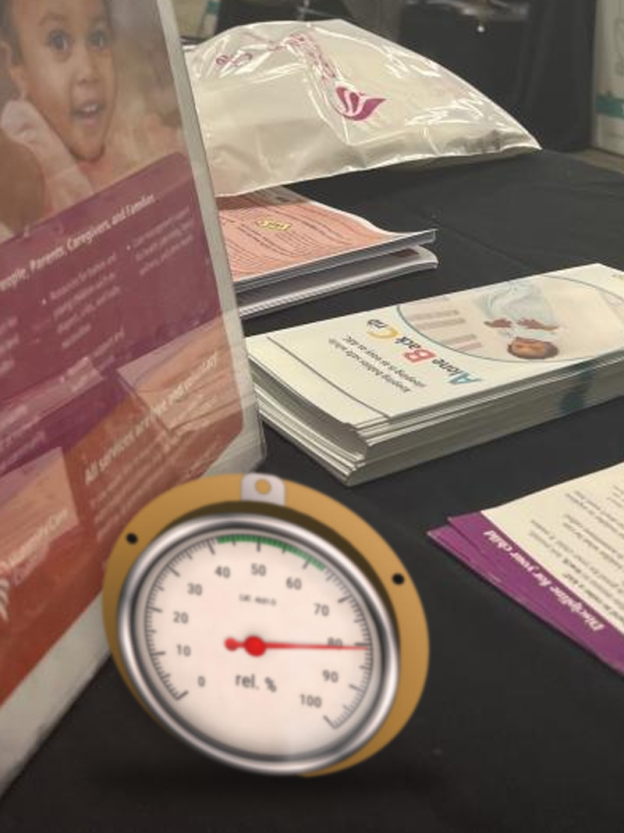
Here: 80
